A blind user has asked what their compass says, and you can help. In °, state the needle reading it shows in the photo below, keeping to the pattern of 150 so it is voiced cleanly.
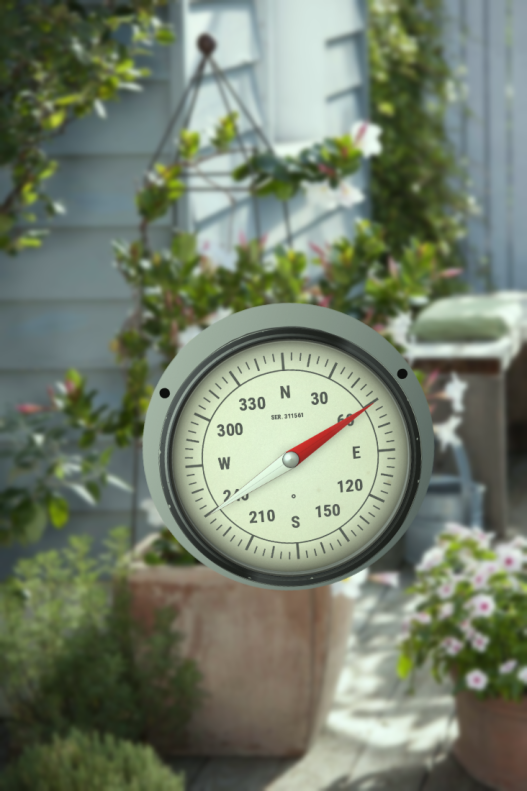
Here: 60
